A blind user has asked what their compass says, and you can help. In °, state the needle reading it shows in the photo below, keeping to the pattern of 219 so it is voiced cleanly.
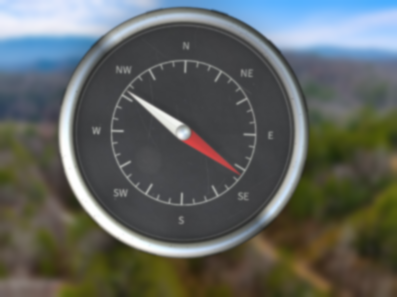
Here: 125
